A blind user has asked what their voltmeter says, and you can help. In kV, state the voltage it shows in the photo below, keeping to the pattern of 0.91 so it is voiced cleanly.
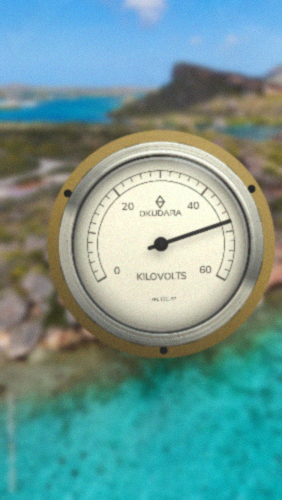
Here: 48
